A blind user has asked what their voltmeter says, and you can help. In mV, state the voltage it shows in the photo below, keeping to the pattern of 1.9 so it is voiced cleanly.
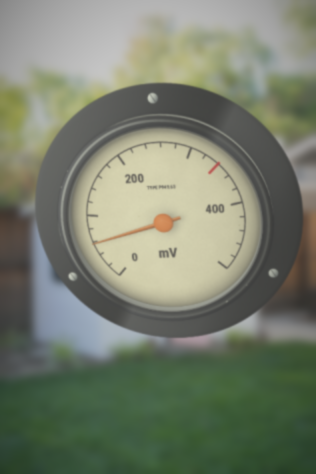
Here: 60
